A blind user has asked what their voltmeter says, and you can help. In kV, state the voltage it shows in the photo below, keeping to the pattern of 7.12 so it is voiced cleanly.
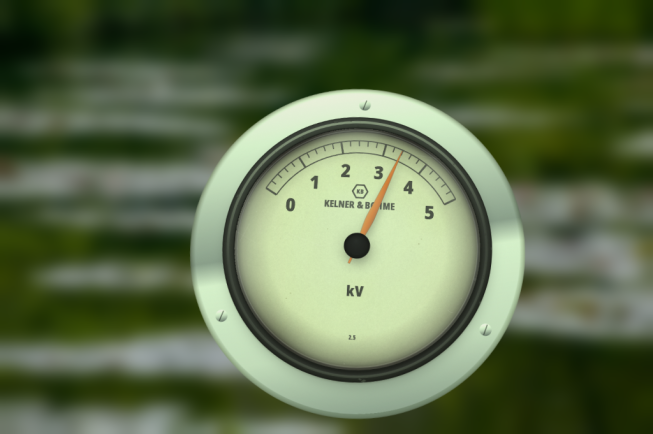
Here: 3.4
